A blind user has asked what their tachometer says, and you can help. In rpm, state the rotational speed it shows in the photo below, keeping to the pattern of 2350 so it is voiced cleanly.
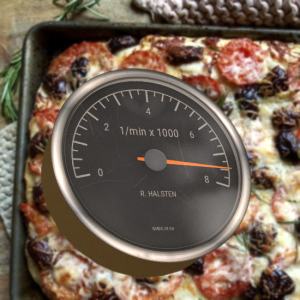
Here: 7500
